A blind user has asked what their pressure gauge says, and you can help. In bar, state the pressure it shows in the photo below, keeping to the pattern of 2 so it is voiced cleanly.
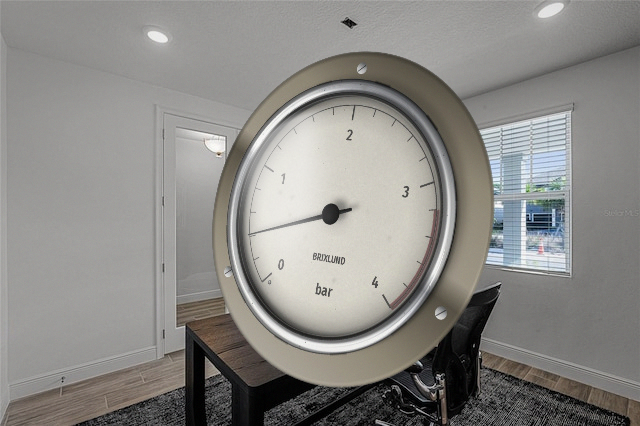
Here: 0.4
